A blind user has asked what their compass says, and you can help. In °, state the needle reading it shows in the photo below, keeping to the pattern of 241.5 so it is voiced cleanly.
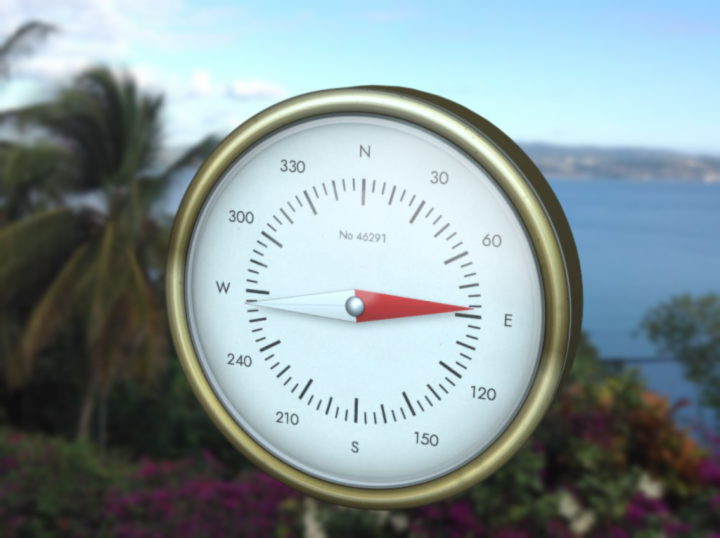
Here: 85
